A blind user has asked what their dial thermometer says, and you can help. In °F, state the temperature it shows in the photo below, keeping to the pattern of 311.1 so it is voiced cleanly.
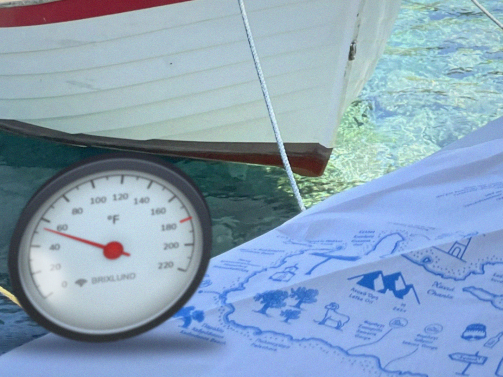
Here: 55
